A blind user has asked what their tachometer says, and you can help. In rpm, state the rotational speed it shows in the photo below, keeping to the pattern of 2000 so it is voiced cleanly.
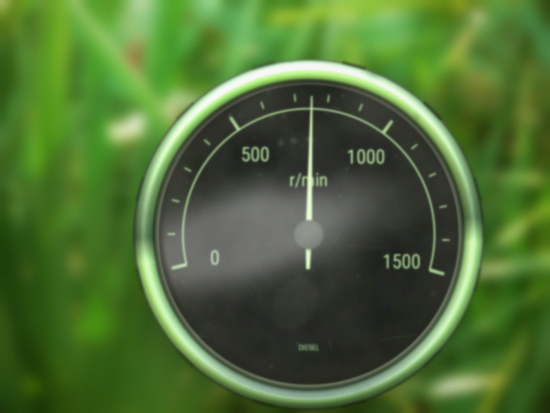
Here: 750
